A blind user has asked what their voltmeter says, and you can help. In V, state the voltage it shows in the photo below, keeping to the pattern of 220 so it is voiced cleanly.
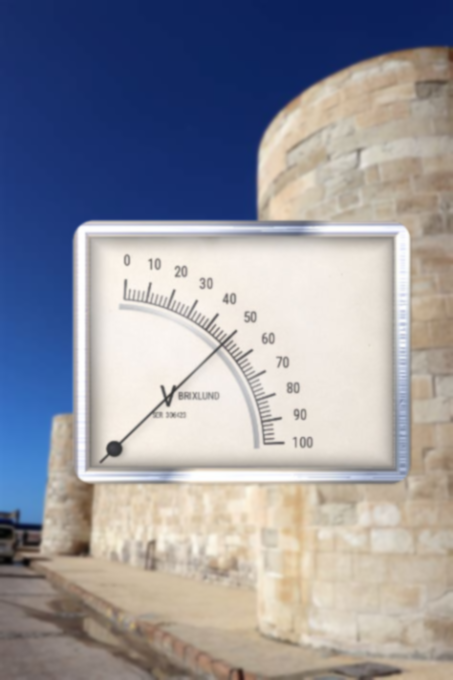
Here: 50
